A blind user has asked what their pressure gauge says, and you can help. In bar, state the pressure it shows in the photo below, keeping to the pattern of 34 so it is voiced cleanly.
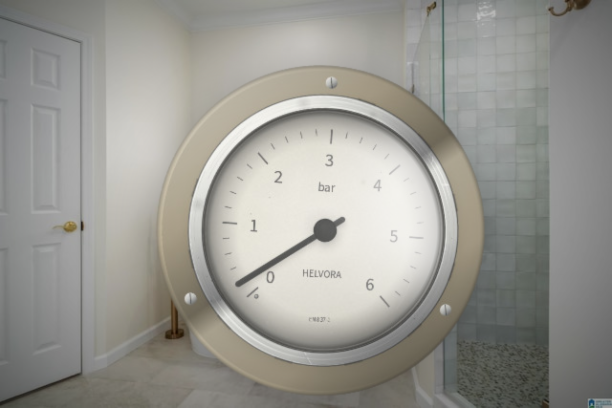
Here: 0.2
